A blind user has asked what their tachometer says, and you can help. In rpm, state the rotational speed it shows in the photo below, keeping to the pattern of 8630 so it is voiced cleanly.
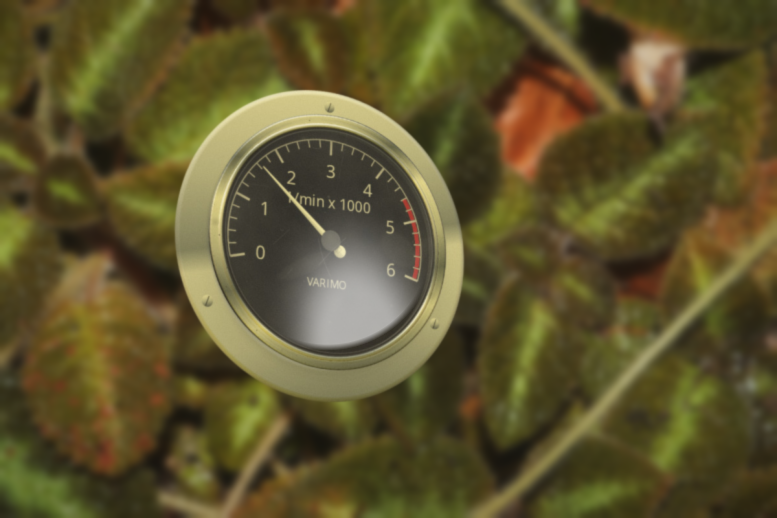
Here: 1600
